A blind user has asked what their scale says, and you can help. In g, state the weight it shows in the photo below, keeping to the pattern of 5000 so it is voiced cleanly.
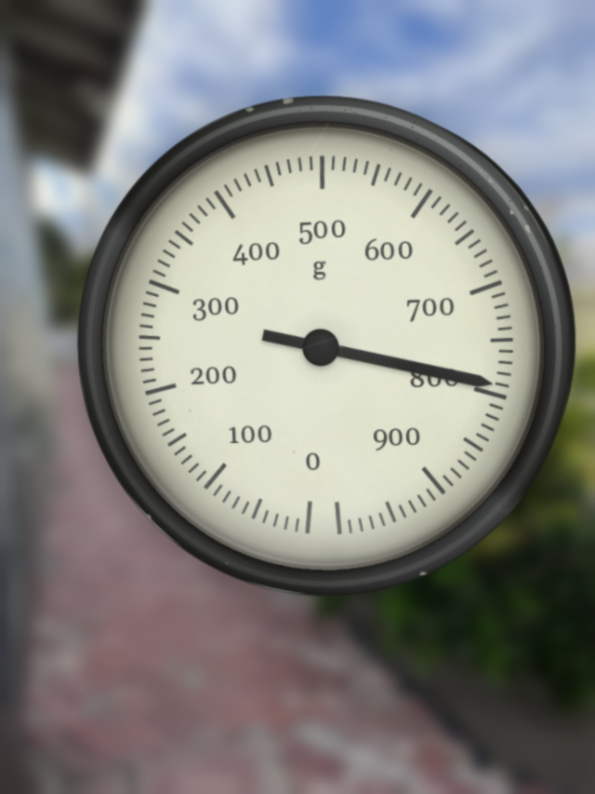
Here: 790
